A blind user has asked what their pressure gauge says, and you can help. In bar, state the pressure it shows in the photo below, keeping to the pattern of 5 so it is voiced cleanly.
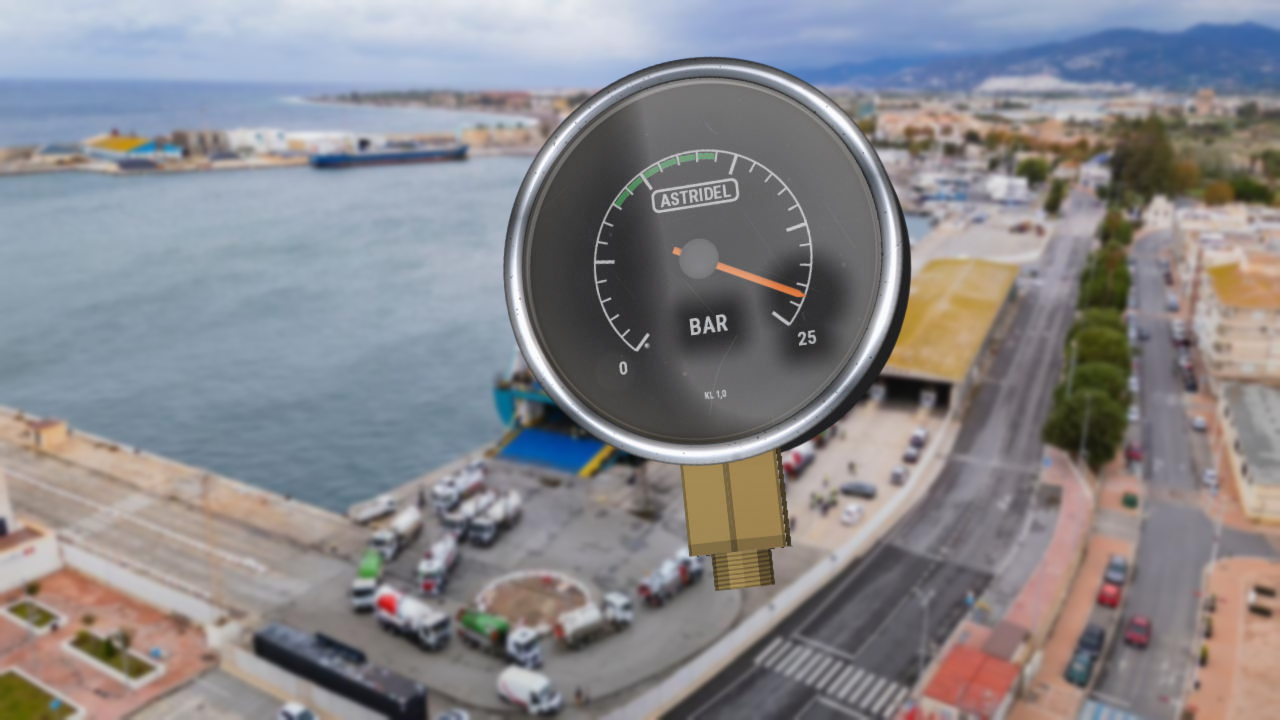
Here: 23.5
